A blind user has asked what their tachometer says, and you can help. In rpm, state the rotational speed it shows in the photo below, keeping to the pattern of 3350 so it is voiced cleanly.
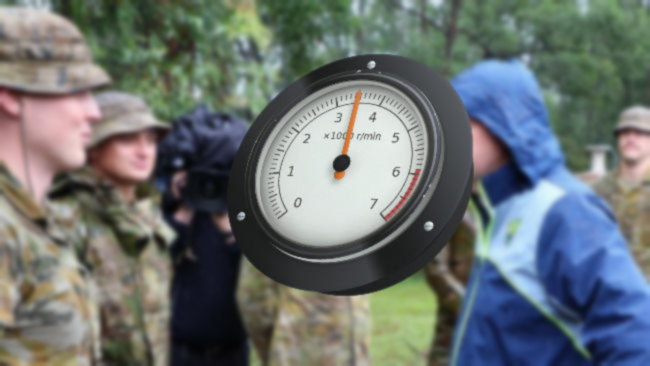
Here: 3500
